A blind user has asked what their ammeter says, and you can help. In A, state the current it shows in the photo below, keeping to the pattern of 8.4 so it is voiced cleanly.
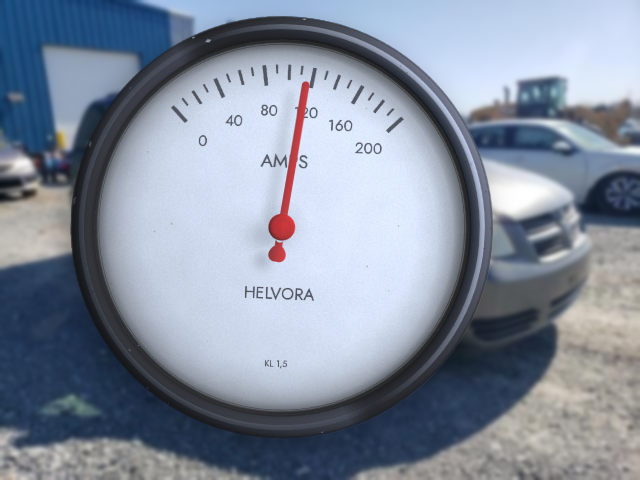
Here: 115
